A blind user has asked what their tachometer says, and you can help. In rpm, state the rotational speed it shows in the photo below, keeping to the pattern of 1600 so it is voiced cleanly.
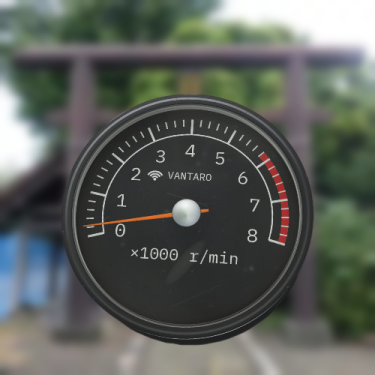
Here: 200
